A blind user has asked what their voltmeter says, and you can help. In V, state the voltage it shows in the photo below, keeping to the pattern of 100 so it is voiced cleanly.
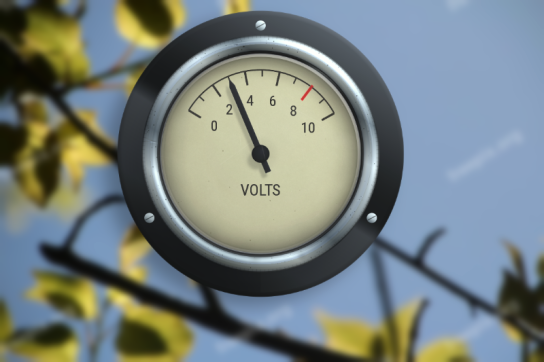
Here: 3
